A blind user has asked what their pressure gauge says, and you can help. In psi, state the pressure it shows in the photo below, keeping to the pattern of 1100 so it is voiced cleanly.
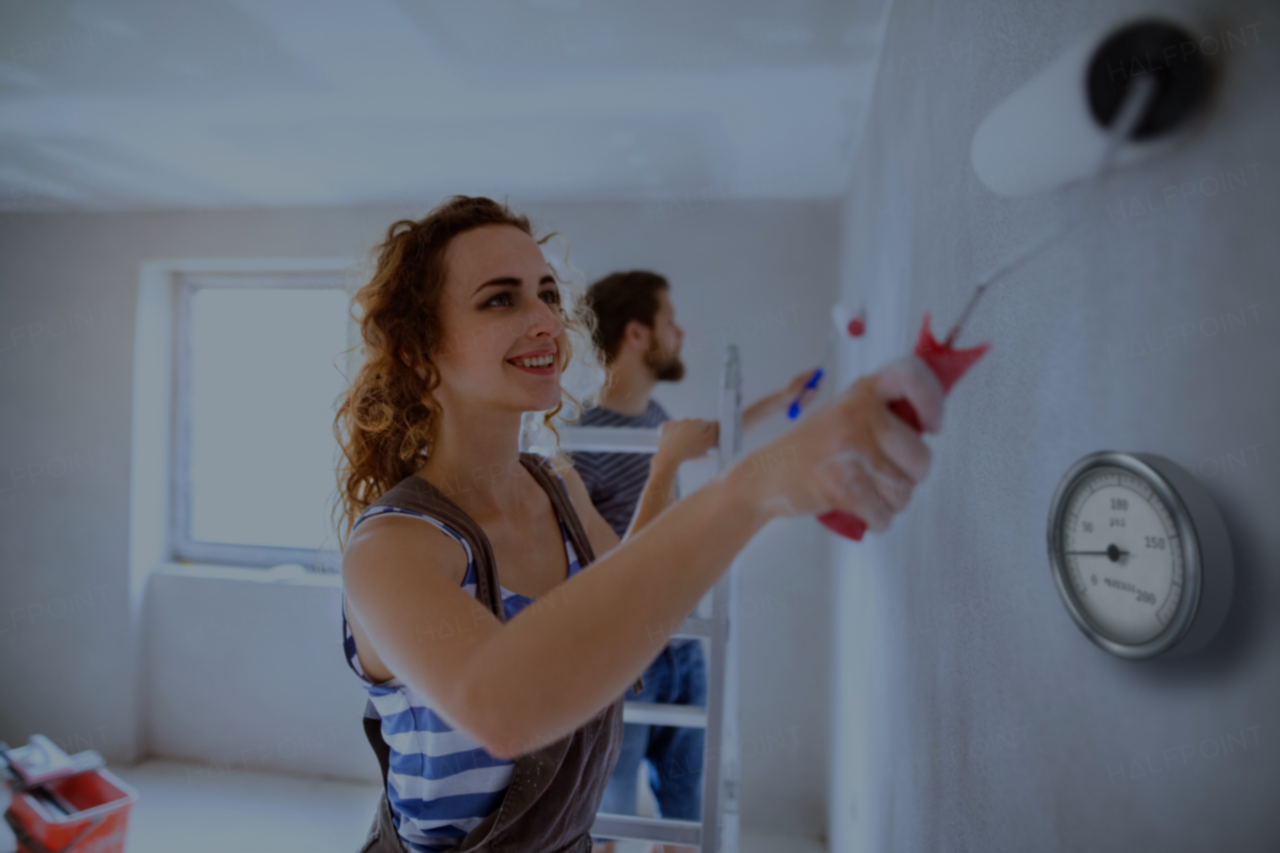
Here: 25
